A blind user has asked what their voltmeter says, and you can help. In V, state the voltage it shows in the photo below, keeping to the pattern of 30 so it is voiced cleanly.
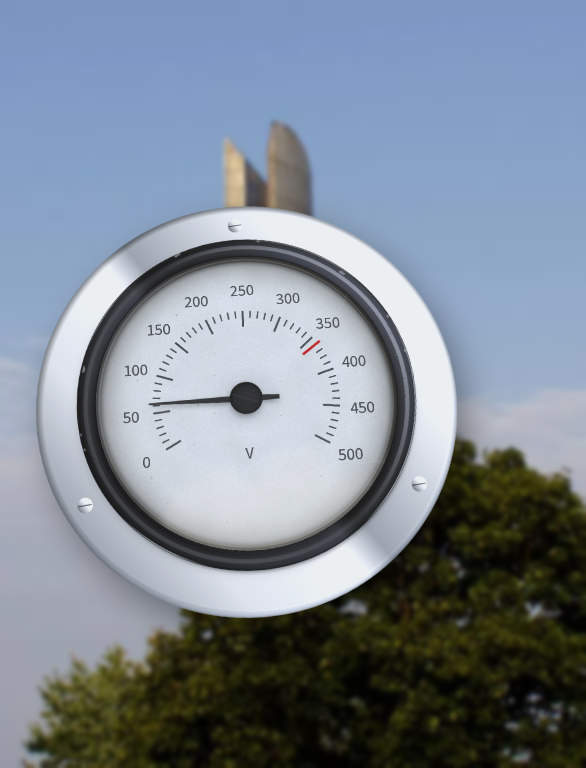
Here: 60
